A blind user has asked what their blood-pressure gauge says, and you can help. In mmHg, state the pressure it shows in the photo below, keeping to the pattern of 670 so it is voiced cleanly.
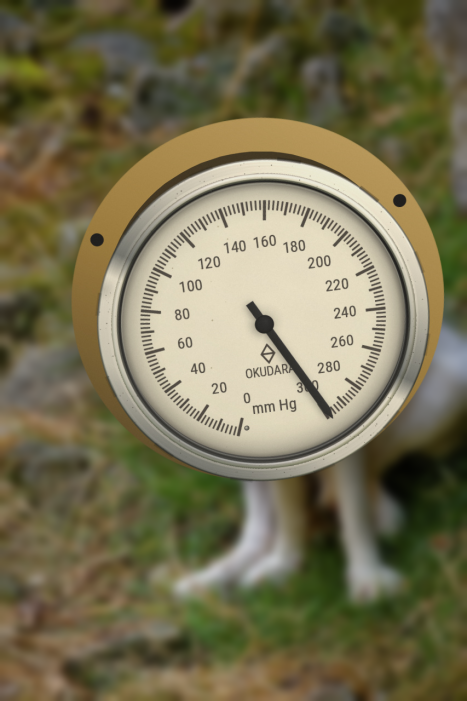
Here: 298
